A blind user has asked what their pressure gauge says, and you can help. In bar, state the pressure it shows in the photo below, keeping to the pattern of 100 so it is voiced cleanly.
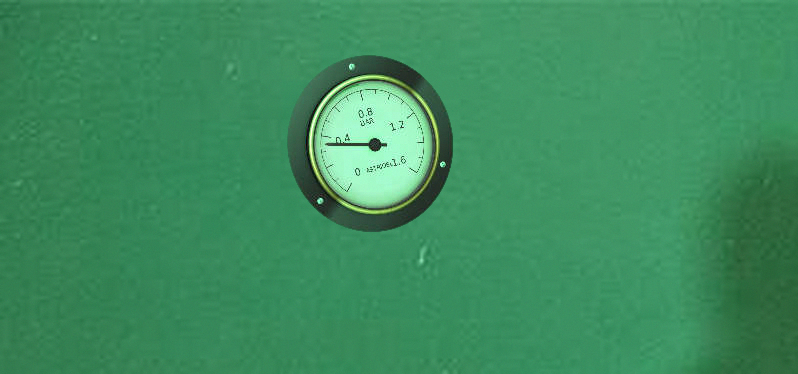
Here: 0.35
